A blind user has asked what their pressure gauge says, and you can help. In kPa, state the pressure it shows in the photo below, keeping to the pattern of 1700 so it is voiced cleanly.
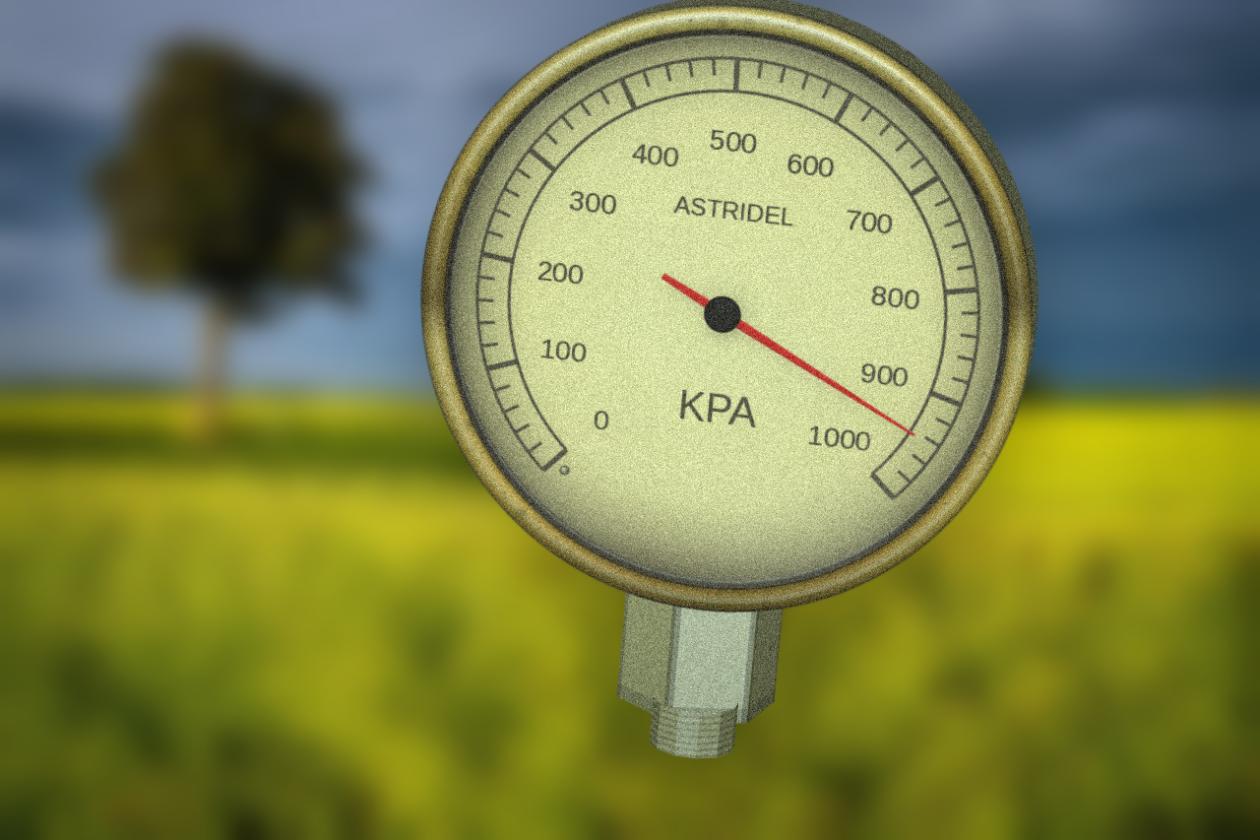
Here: 940
